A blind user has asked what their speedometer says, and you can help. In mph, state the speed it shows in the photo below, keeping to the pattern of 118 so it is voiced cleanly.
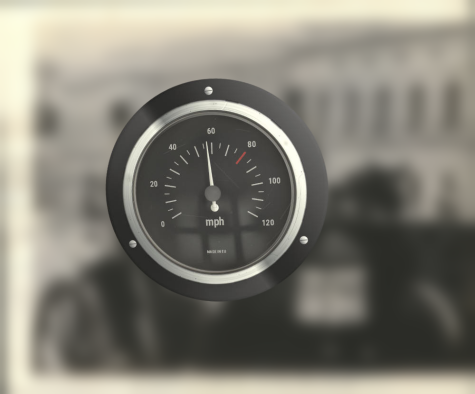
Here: 57.5
